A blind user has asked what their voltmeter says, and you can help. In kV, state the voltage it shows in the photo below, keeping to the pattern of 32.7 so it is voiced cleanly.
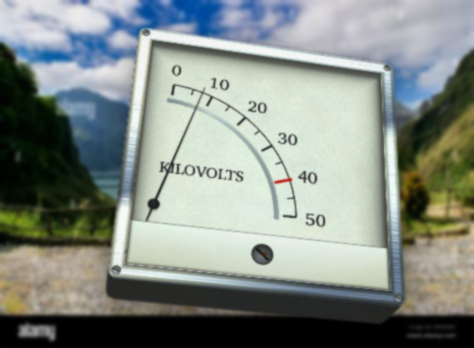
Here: 7.5
